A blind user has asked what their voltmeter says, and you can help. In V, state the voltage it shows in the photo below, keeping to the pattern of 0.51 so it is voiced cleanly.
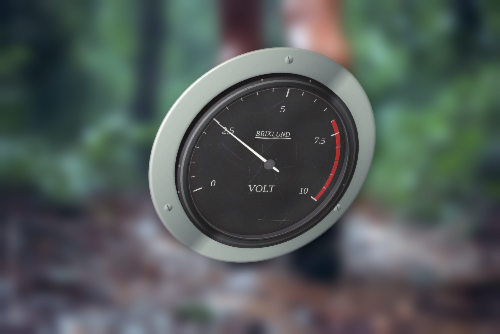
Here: 2.5
